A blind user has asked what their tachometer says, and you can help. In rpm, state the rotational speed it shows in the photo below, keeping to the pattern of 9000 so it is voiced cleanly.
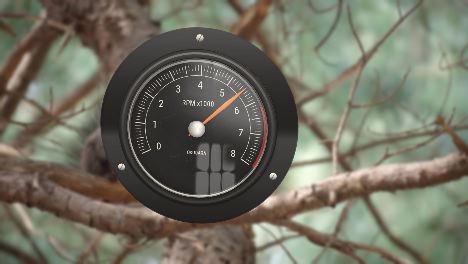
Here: 5500
